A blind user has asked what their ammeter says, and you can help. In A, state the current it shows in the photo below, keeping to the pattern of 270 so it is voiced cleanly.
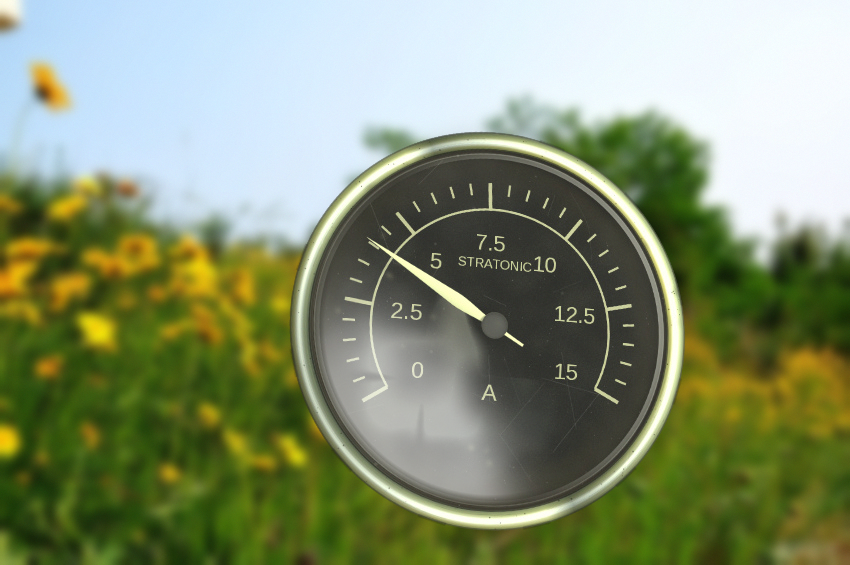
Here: 4
